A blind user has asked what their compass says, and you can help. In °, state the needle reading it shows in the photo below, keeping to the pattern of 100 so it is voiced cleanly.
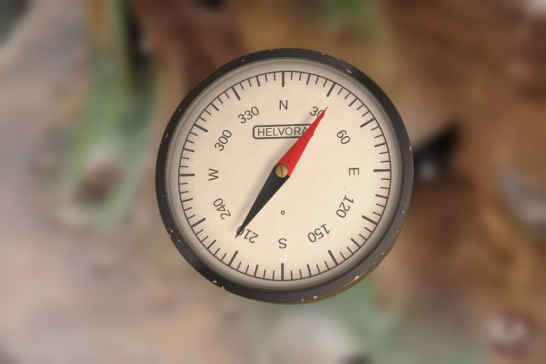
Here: 35
